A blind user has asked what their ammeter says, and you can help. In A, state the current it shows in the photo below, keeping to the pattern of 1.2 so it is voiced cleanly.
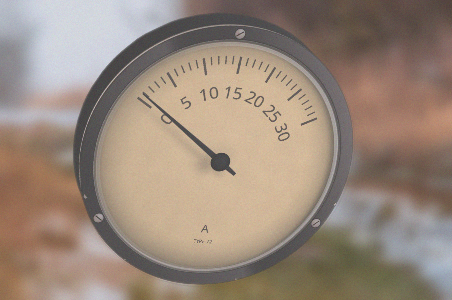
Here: 1
